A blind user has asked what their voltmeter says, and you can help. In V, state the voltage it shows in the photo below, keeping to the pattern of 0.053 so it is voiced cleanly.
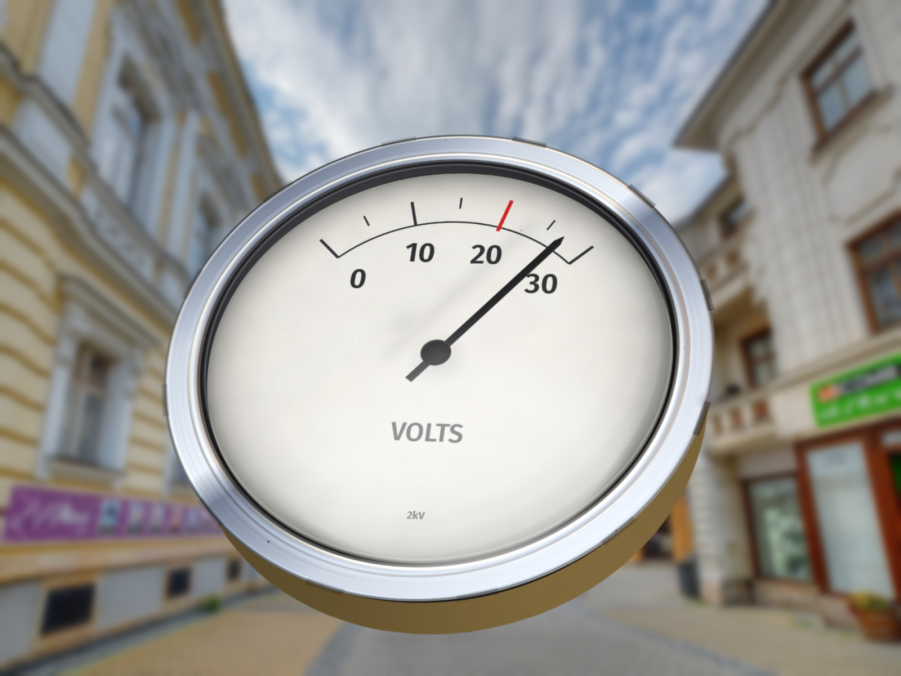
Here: 27.5
